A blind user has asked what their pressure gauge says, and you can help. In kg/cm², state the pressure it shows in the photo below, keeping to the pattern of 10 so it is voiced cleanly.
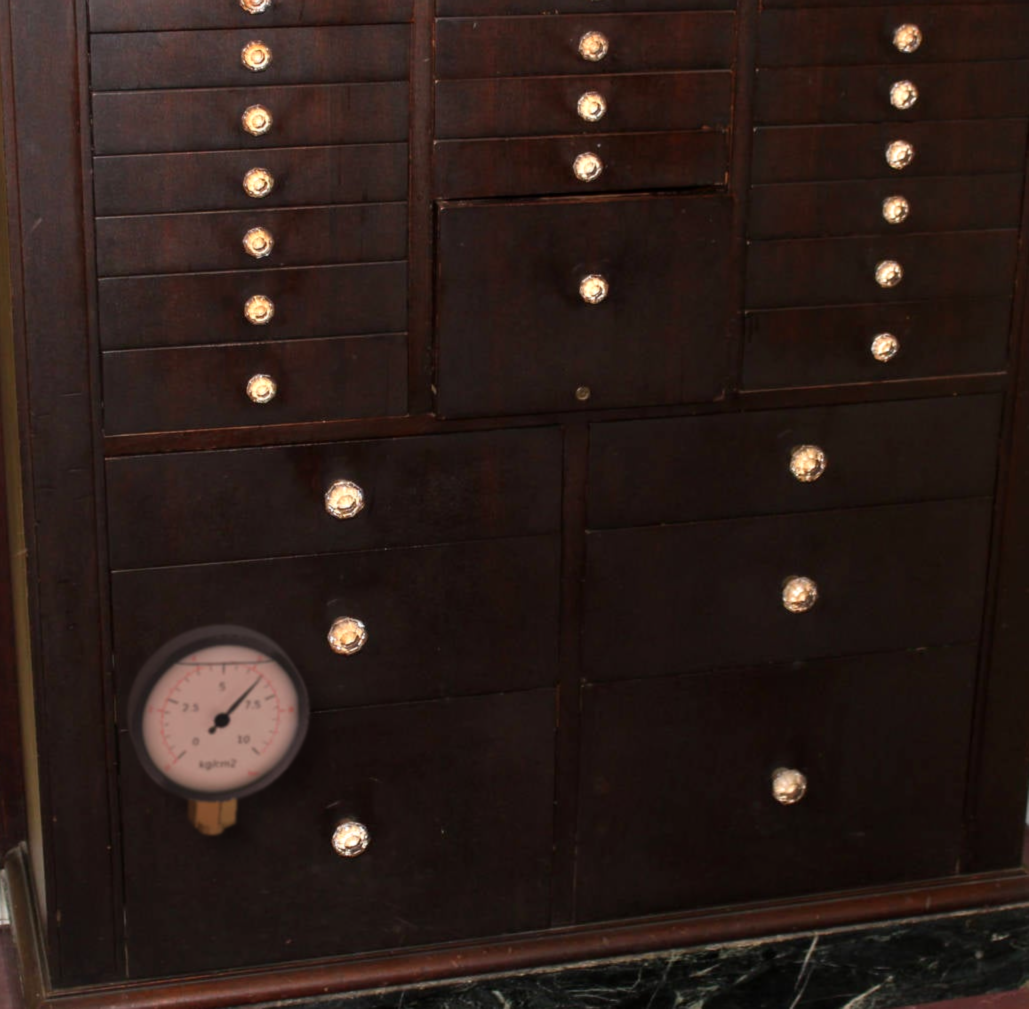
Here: 6.5
